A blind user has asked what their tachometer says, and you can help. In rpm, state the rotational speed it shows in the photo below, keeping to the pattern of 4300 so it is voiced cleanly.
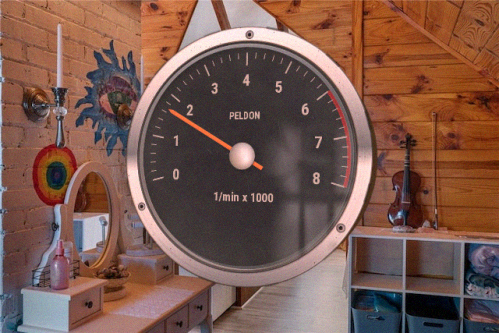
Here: 1700
